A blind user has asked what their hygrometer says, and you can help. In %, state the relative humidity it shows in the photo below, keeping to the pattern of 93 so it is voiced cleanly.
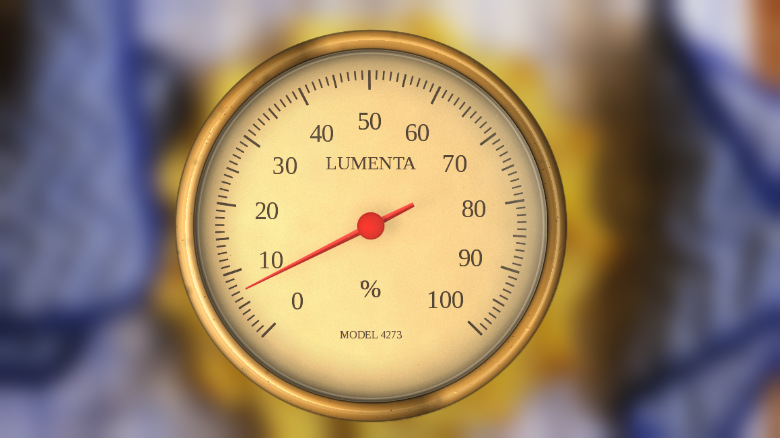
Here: 7
